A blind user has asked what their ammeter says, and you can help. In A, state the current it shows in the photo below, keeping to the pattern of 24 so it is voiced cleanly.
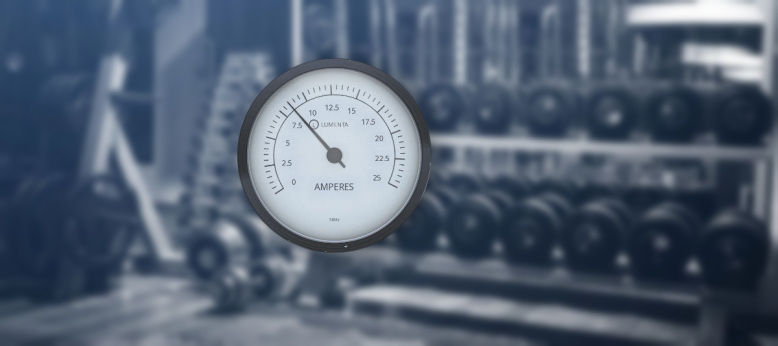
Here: 8.5
